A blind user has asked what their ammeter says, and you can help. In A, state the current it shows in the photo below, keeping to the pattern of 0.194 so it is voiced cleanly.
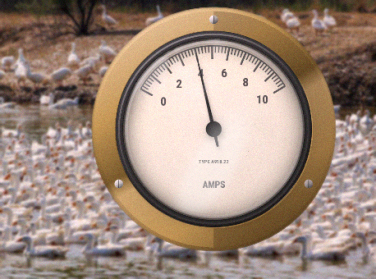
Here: 4
